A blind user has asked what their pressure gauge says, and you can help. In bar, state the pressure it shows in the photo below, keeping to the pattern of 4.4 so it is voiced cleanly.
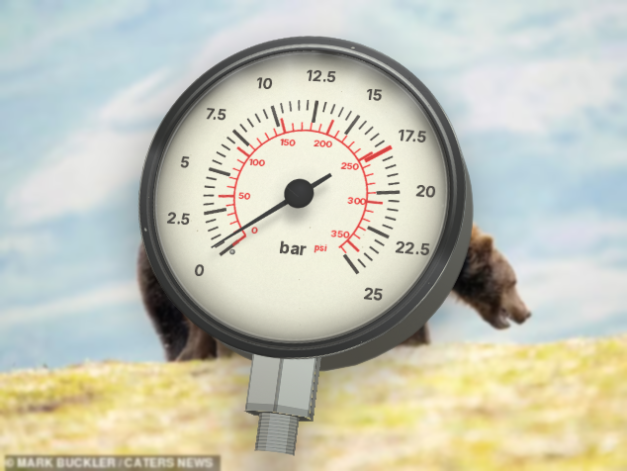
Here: 0.5
